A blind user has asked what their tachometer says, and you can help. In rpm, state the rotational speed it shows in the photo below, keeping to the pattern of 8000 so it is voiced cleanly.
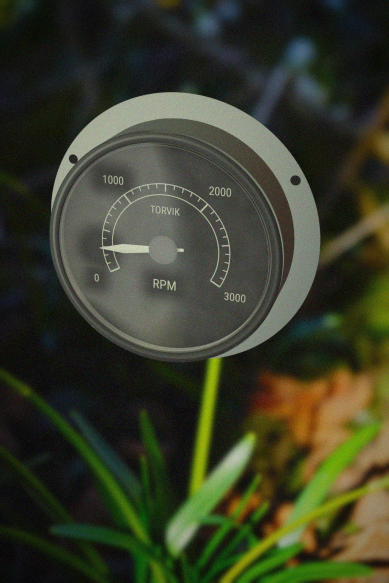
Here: 300
